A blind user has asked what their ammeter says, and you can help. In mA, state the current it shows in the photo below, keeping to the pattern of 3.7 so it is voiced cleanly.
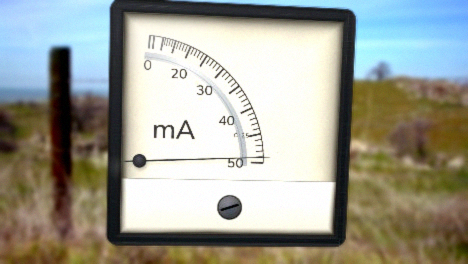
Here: 49
